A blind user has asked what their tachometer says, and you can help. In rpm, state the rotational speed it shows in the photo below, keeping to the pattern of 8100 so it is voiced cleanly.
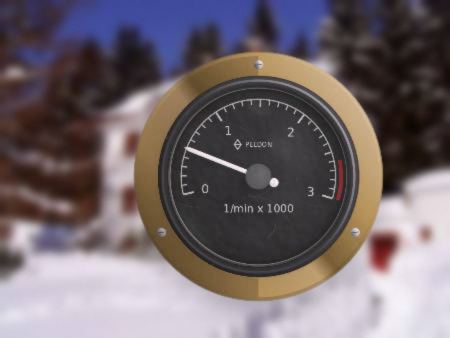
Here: 500
